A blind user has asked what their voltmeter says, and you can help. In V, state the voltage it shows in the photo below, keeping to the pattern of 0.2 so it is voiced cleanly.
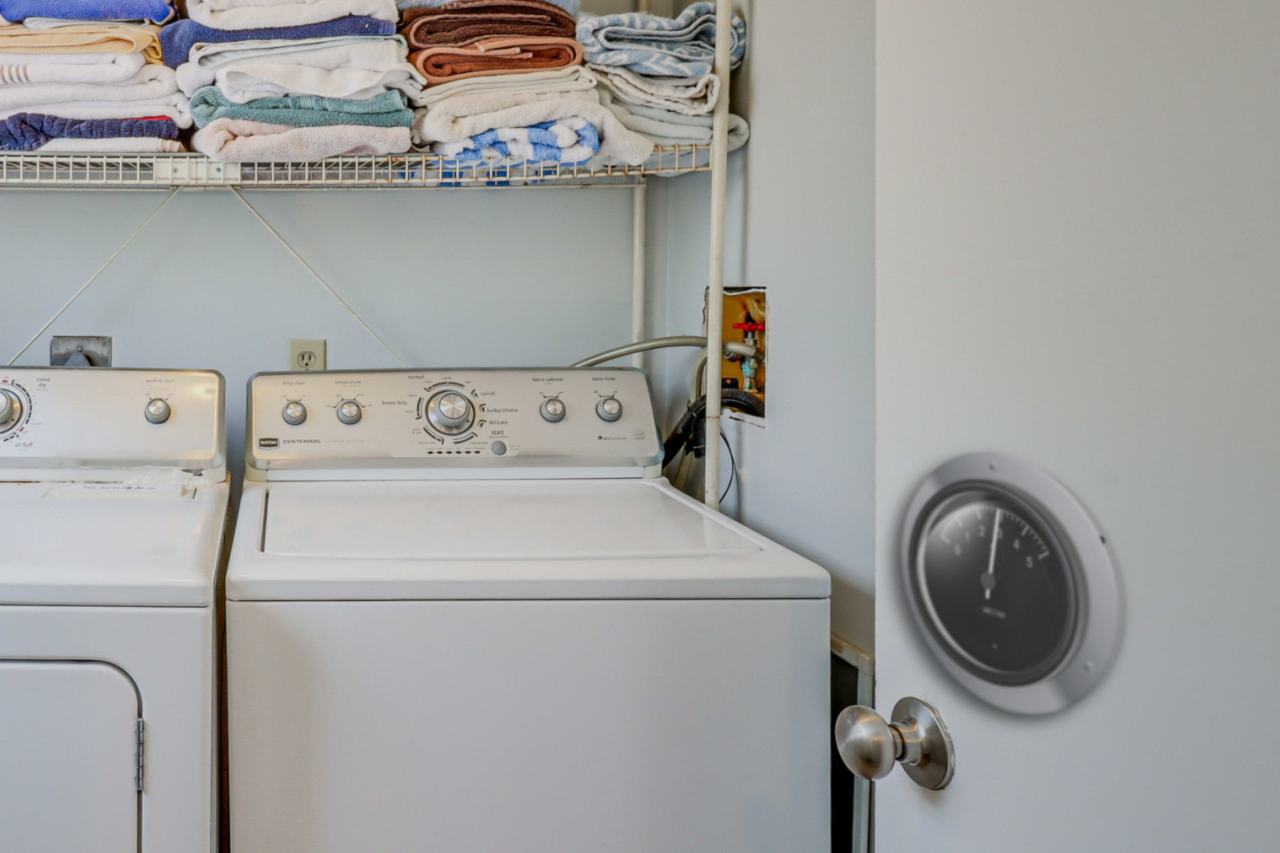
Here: 3
